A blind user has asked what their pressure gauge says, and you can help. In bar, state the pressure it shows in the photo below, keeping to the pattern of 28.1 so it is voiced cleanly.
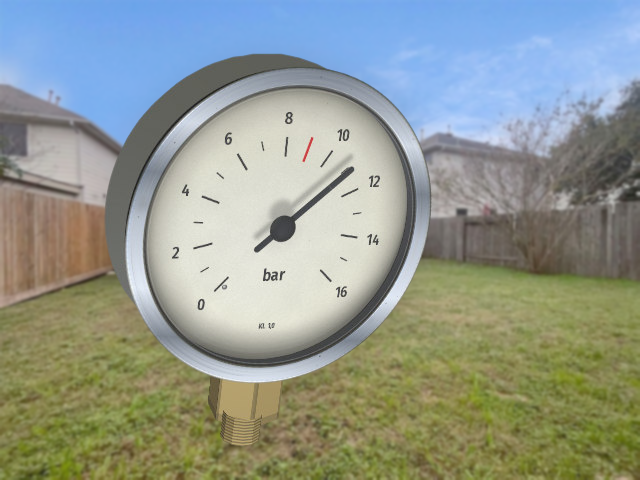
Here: 11
